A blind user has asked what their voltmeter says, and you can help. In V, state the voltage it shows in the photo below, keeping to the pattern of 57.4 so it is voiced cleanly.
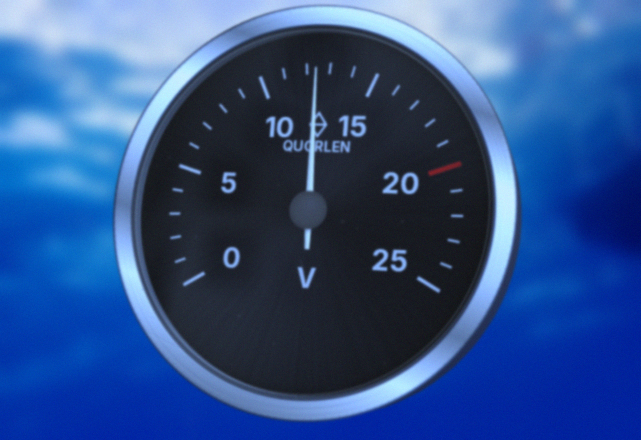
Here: 12.5
